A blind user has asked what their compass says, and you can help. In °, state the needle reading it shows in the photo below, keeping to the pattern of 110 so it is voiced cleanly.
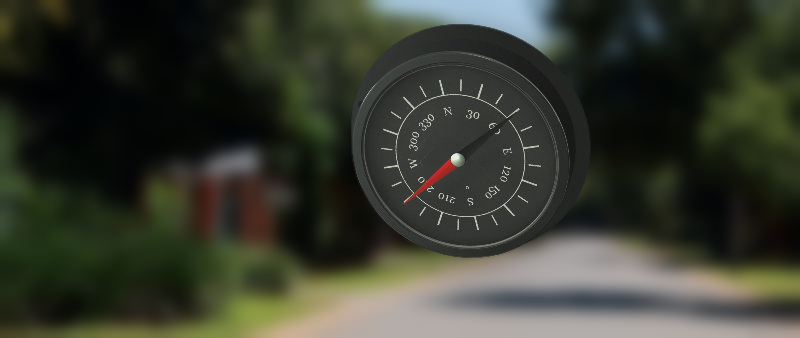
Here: 240
